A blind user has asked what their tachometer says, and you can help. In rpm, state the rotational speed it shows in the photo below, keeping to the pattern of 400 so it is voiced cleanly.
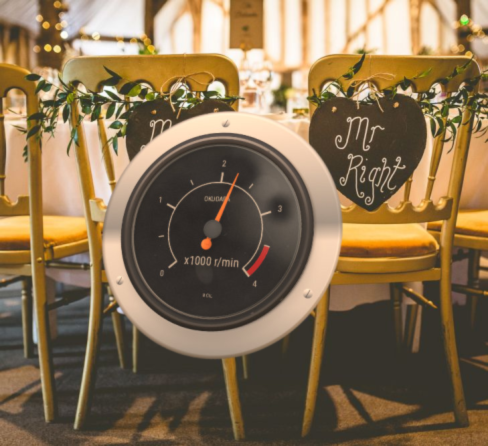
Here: 2250
